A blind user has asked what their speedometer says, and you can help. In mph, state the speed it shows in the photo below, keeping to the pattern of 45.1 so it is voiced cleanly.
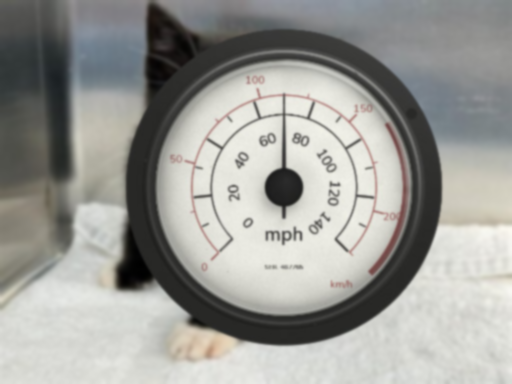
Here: 70
